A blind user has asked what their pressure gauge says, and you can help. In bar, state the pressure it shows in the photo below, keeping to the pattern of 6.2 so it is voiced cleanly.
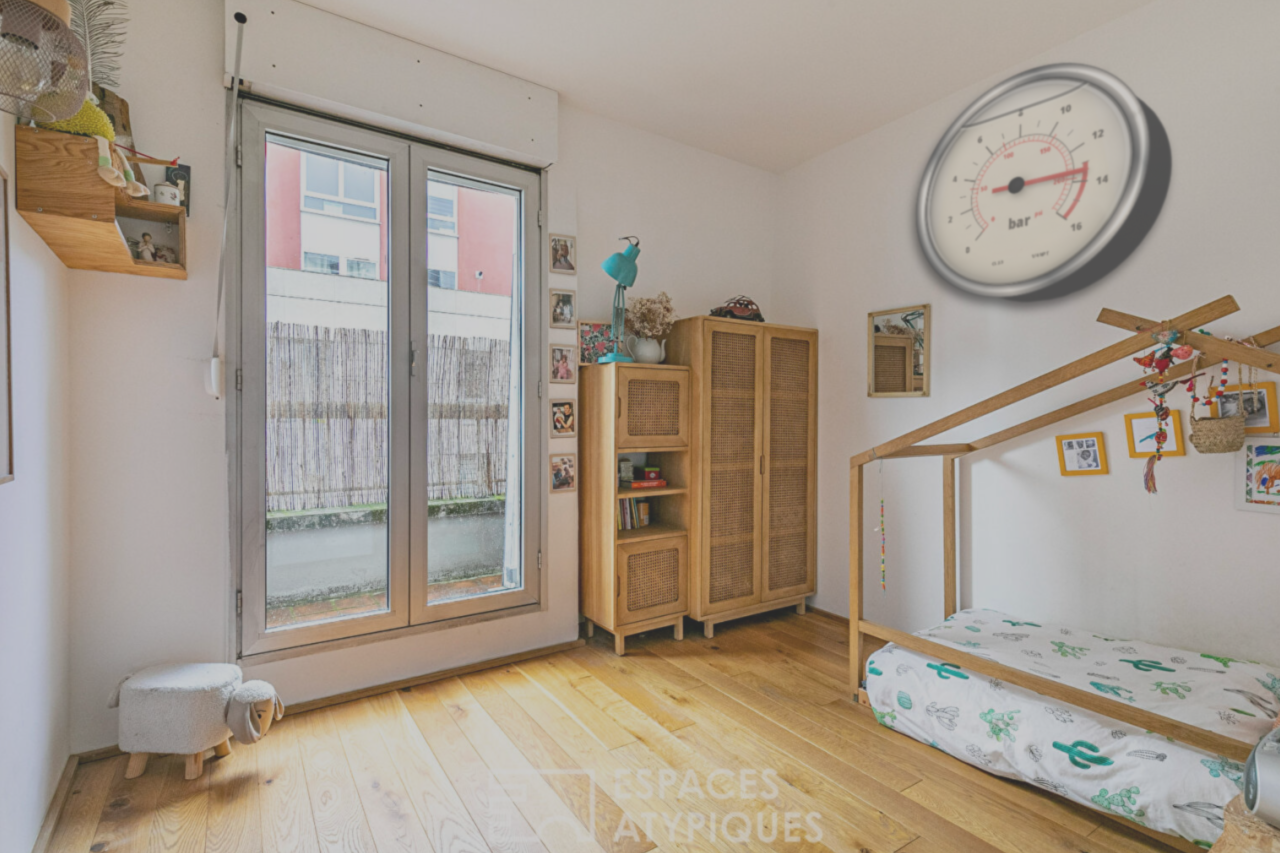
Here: 13.5
